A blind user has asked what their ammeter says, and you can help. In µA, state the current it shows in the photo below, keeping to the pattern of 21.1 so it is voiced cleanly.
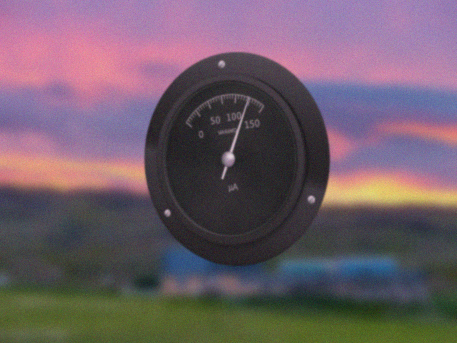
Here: 125
